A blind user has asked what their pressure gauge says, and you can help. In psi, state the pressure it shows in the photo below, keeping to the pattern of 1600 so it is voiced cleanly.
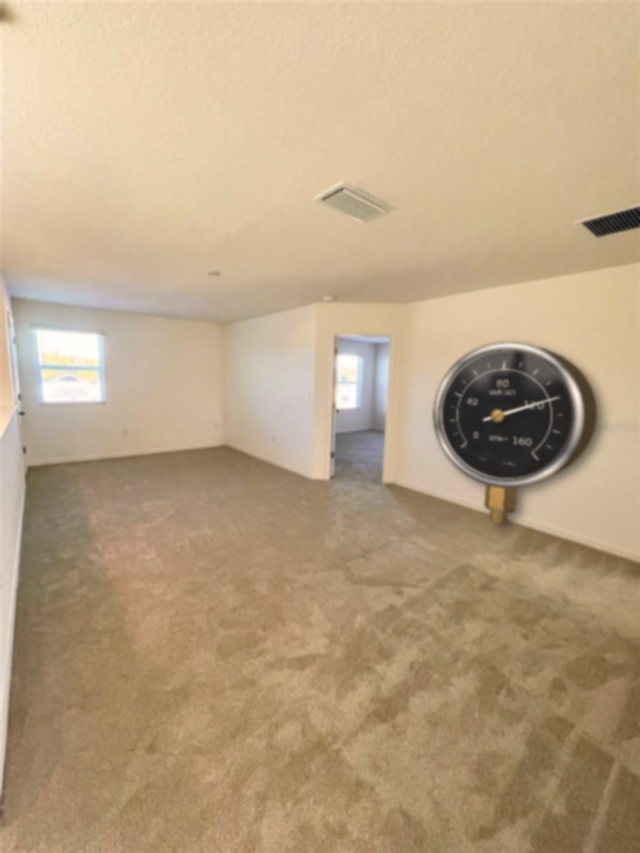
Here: 120
